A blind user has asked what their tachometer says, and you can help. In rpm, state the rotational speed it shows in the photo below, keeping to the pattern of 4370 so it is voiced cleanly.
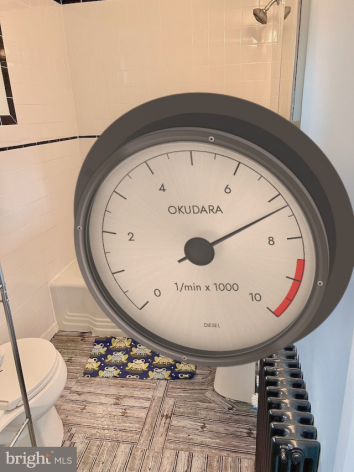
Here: 7250
